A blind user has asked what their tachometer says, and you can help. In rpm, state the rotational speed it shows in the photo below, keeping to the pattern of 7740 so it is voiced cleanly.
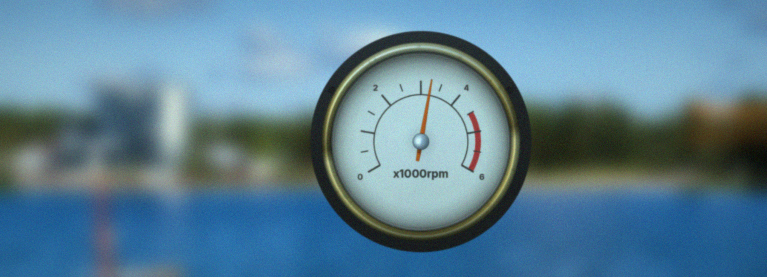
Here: 3250
